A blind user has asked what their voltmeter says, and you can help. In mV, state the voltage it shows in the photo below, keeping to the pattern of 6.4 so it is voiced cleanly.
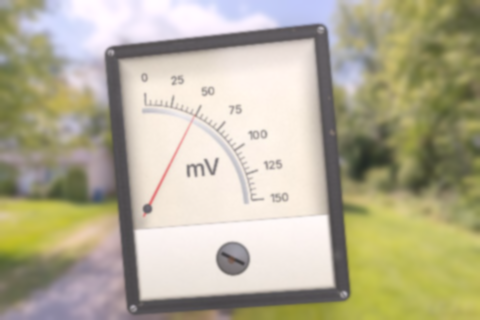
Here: 50
